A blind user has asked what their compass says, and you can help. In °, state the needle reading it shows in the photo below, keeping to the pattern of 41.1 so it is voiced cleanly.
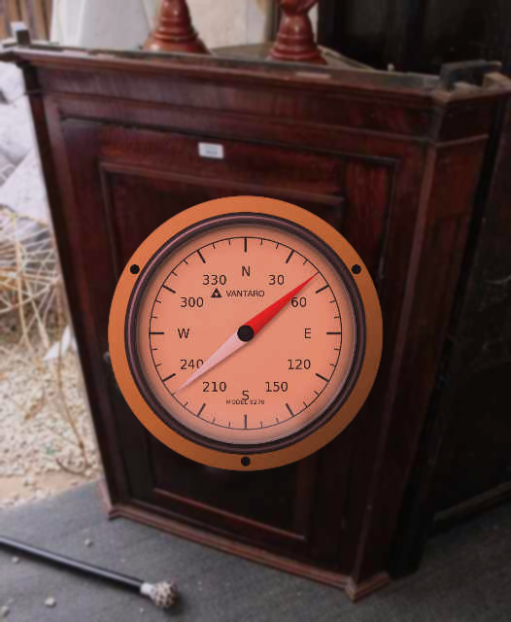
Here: 50
